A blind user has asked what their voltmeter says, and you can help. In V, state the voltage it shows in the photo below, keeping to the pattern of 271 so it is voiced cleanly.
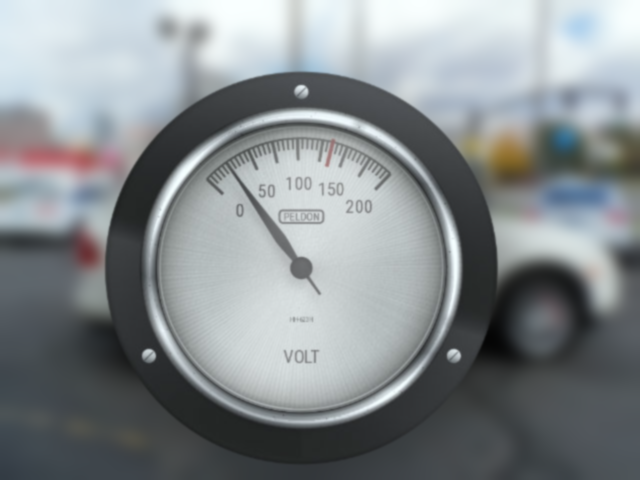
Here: 25
